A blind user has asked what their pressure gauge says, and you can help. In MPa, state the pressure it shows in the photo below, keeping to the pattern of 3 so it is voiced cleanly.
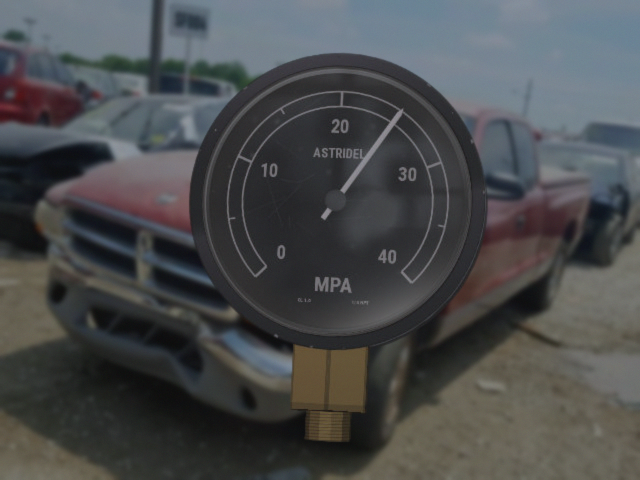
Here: 25
